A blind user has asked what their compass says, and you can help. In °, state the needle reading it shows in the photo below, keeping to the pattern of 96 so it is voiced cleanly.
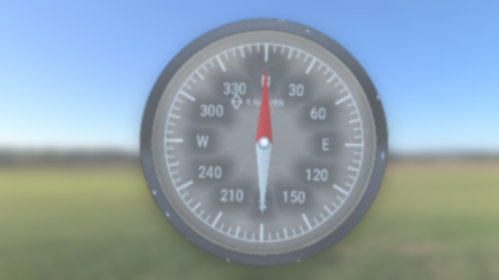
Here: 0
